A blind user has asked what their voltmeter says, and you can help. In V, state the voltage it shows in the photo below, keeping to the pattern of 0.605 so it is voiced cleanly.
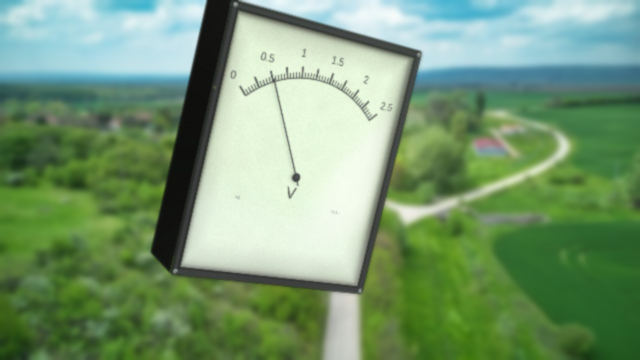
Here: 0.5
